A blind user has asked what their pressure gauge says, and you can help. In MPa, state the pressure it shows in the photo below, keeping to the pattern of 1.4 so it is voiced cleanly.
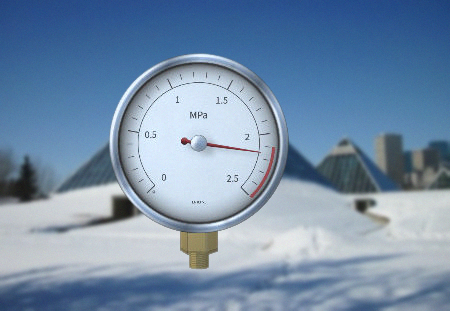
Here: 2.15
